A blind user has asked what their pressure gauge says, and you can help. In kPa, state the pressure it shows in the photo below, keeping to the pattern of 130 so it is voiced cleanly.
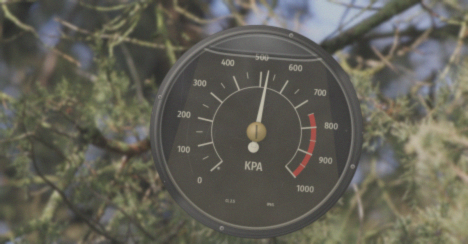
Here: 525
